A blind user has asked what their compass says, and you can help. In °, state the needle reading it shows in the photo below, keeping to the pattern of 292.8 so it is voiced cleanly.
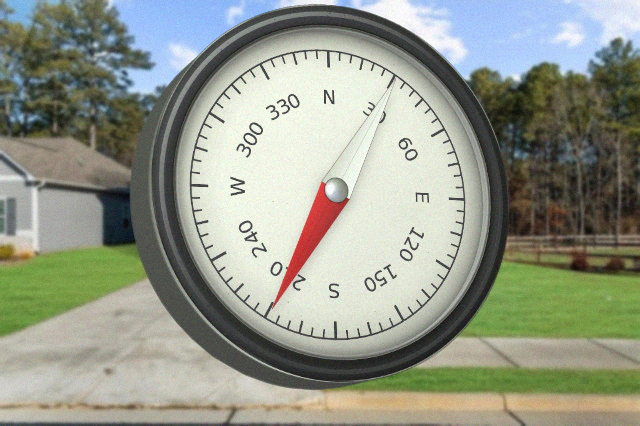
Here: 210
